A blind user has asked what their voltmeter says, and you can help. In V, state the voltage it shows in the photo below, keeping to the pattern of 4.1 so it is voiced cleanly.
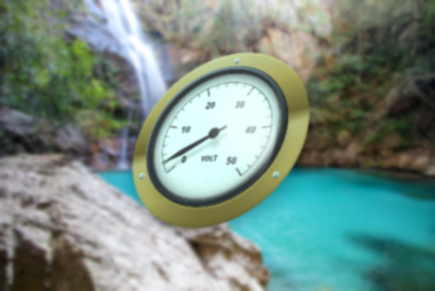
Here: 2
